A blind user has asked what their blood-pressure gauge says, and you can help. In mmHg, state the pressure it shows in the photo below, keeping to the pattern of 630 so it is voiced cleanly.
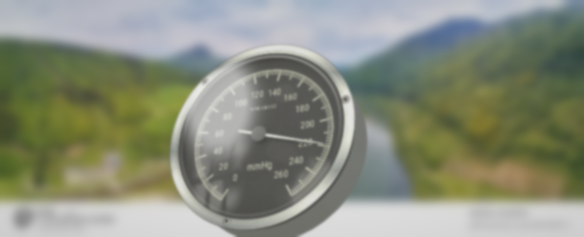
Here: 220
